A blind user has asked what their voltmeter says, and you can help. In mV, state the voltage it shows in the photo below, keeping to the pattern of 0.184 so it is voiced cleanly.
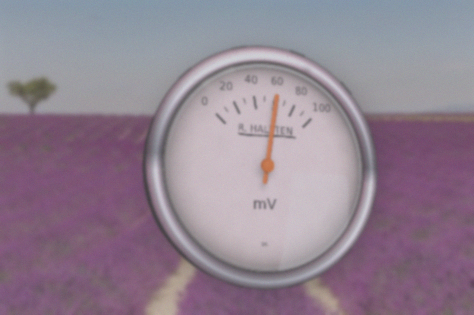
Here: 60
